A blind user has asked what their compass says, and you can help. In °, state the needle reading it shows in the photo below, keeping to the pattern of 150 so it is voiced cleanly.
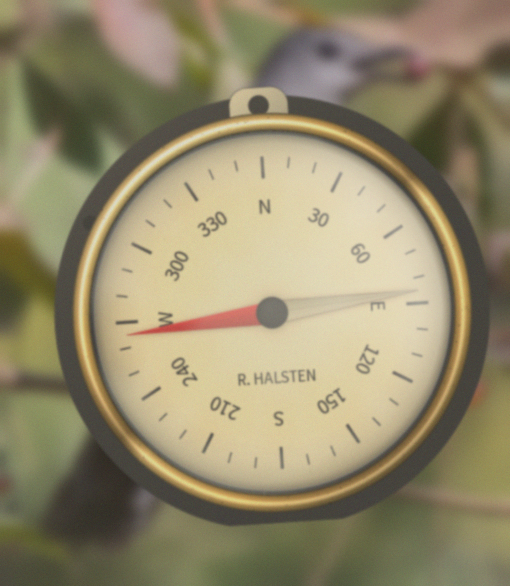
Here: 265
